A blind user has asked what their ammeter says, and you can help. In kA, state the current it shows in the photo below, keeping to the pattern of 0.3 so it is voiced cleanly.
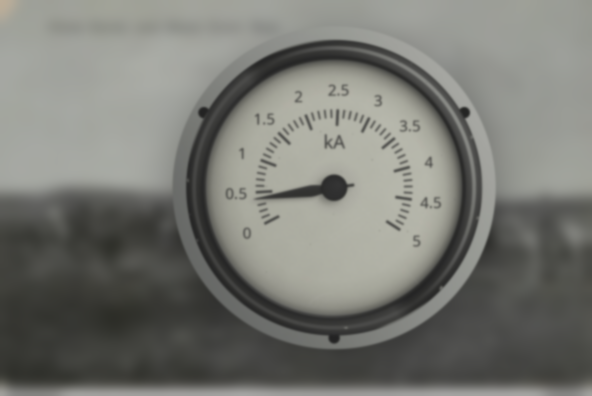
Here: 0.4
